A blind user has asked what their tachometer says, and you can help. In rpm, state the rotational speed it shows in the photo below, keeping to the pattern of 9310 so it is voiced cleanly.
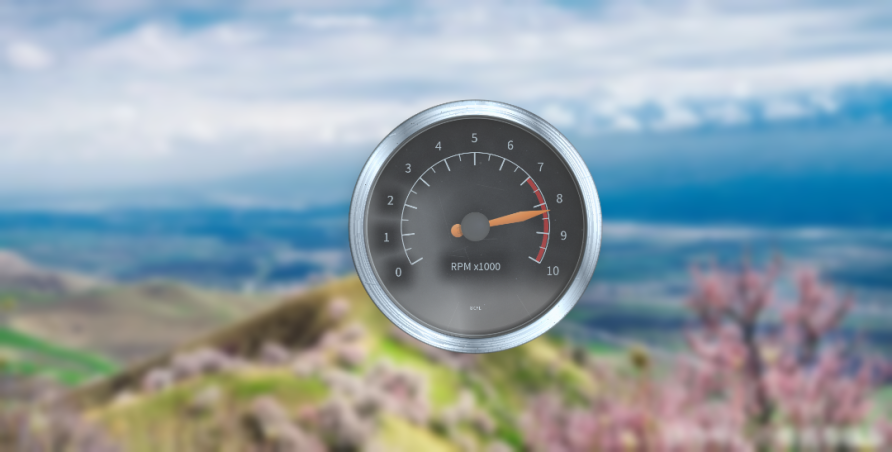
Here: 8250
